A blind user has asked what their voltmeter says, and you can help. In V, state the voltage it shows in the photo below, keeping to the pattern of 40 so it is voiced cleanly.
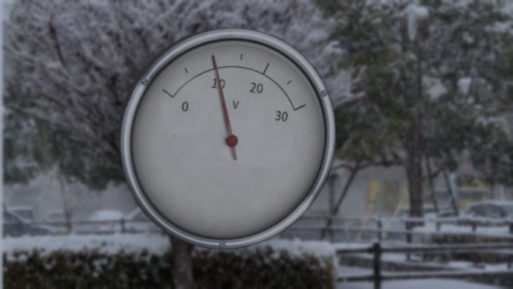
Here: 10
